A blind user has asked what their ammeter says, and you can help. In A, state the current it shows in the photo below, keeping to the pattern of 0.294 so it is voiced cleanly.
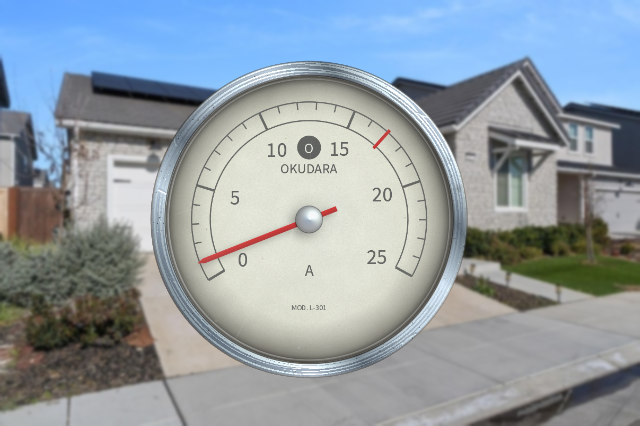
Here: 1
